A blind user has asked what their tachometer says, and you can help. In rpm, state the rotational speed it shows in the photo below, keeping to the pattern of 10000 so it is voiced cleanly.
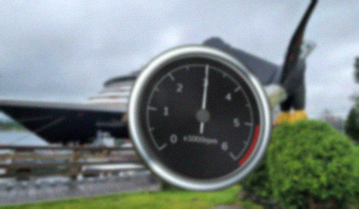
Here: 3000
